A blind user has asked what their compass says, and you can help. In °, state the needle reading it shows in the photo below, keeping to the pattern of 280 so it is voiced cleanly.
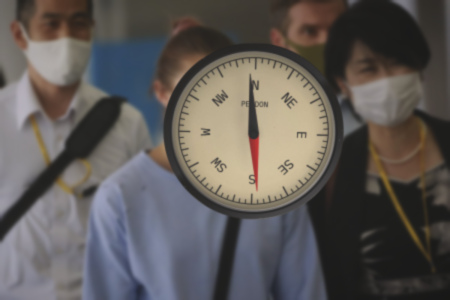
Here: 175
